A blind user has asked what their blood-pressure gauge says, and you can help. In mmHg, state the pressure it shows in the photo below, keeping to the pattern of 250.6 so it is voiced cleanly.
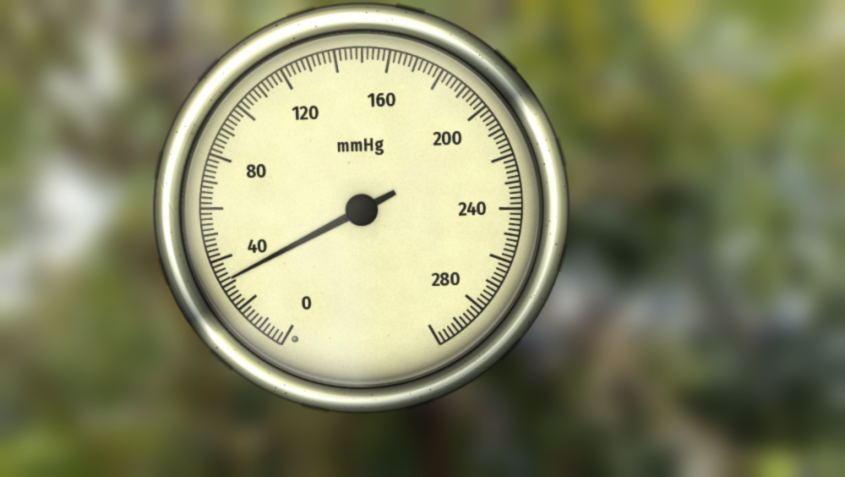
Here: 32
